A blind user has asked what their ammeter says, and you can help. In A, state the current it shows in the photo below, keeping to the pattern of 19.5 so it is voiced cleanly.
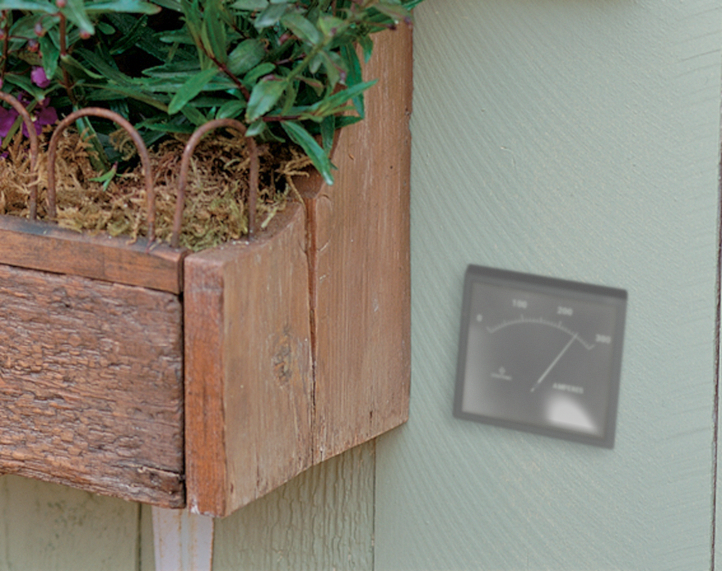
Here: 250
